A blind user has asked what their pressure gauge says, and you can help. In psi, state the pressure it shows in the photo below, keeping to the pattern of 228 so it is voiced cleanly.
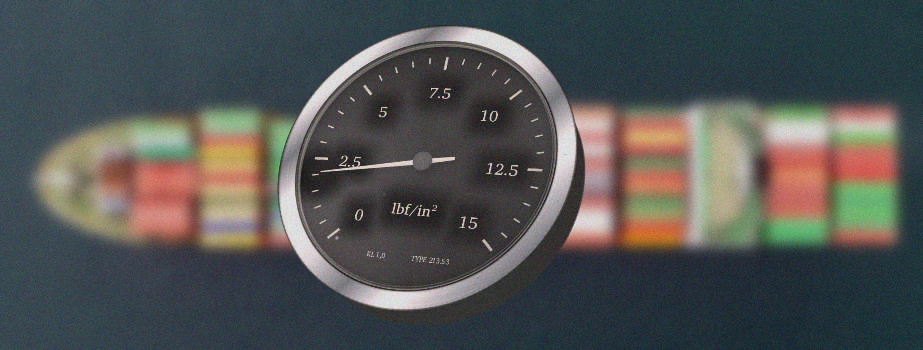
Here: 2
